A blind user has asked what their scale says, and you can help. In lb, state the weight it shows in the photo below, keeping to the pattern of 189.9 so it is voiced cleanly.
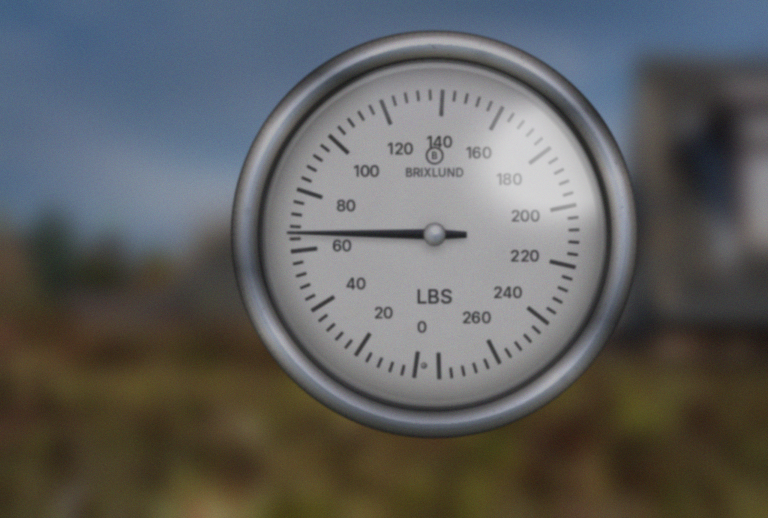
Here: 66
